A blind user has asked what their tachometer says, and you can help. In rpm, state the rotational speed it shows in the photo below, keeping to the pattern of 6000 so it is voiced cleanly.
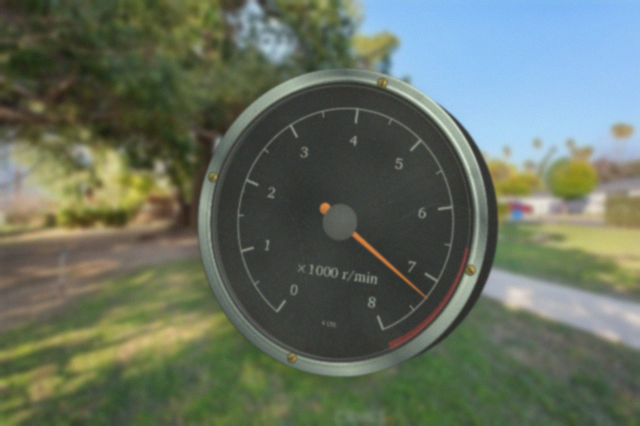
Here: 7250
